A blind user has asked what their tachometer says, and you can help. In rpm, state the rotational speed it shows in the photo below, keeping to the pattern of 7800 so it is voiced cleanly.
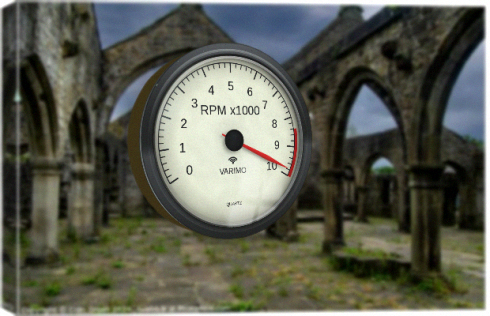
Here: 9800
